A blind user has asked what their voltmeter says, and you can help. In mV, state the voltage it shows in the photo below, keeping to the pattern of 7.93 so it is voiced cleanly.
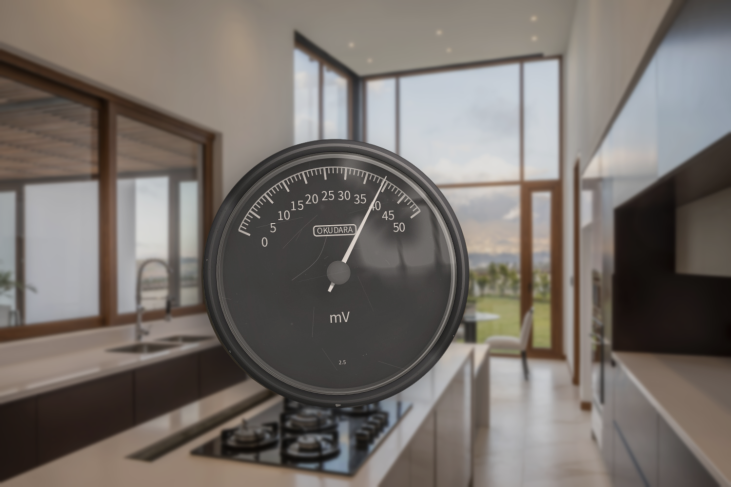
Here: 39
